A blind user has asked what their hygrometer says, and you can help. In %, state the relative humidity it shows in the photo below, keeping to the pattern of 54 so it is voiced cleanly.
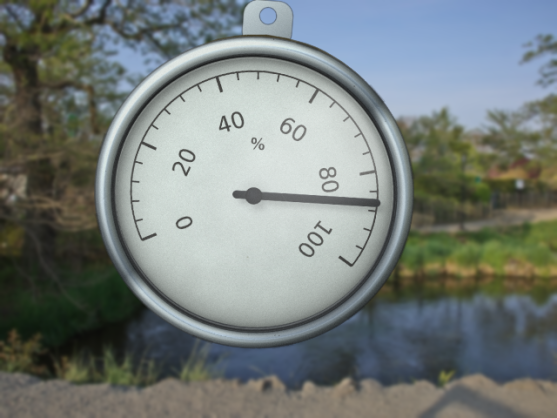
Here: 86
